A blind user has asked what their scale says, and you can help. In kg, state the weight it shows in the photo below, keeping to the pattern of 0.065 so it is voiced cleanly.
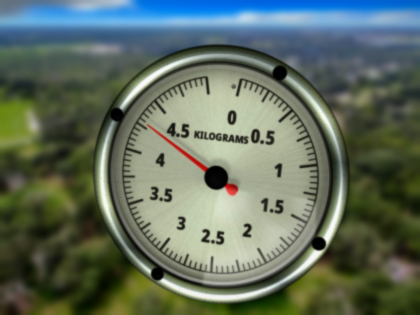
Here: 4.3
